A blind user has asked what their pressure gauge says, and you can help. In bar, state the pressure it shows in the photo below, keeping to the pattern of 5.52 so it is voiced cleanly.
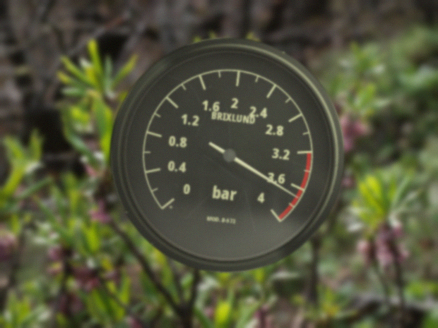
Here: 3.7
